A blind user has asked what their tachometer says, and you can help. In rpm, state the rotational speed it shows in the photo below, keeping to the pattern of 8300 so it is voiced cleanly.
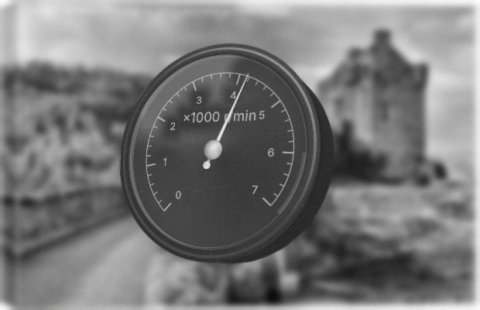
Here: 4200
